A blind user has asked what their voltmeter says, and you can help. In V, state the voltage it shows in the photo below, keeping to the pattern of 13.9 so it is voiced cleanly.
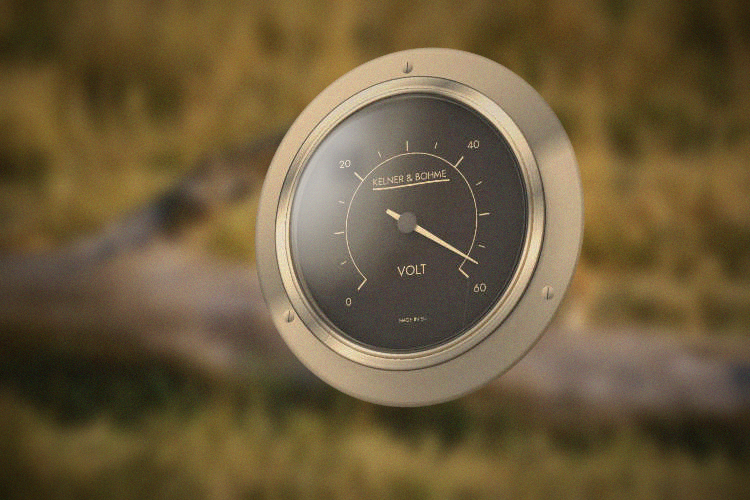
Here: 57.5
